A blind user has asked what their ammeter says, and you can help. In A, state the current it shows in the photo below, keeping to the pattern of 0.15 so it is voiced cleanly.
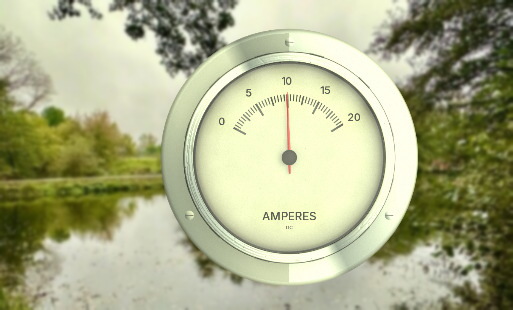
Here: 10
